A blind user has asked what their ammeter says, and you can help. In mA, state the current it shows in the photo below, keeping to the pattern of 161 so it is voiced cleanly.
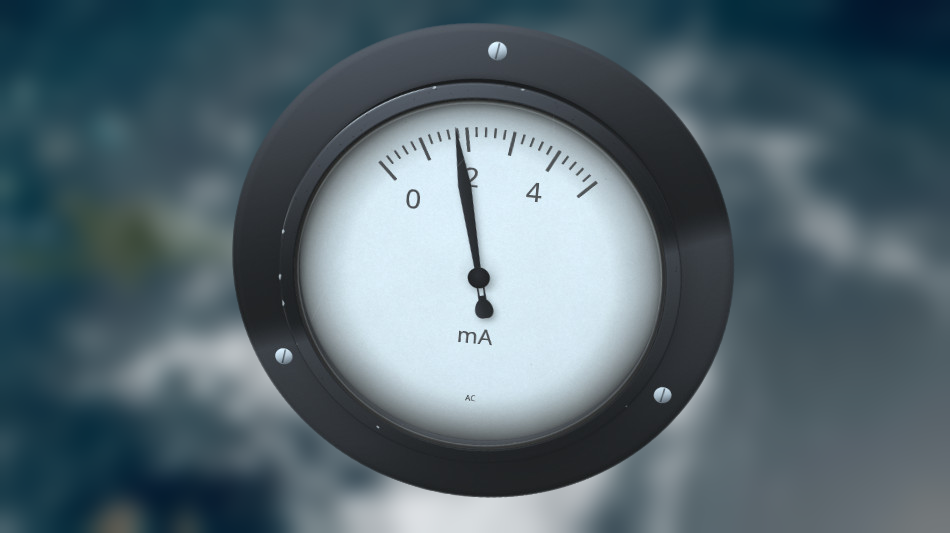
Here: 1.8
